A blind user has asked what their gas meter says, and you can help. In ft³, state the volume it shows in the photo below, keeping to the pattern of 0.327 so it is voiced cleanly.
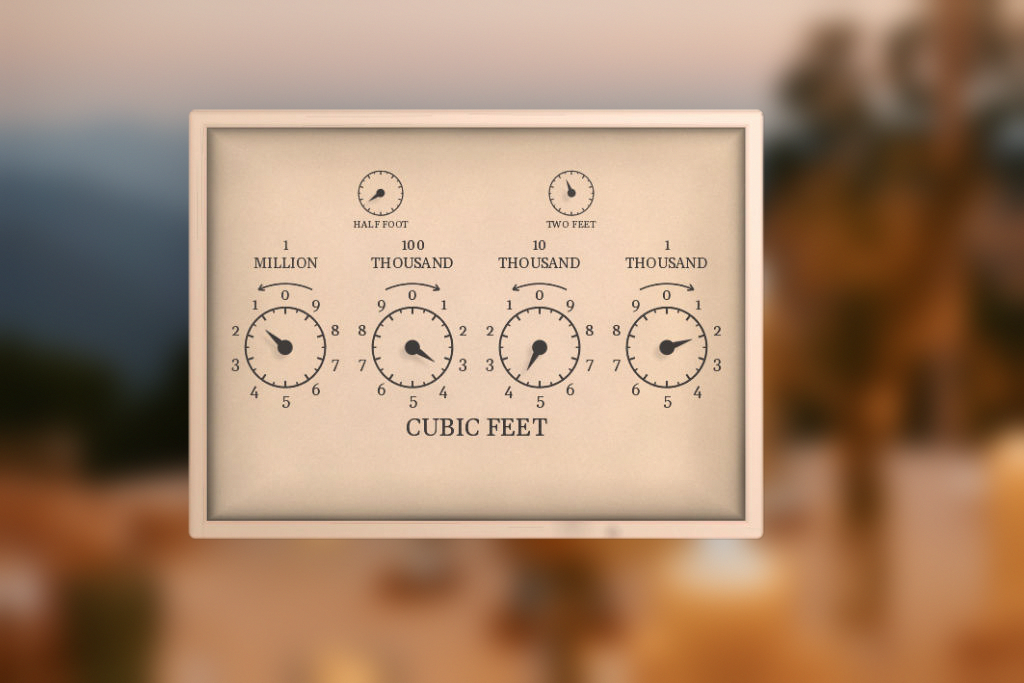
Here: 134200
